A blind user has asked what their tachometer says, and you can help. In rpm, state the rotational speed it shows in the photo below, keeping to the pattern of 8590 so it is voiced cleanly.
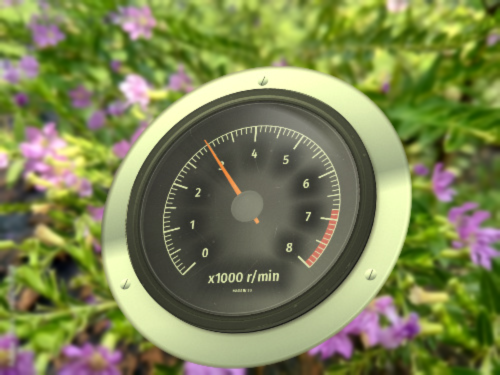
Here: 3000
